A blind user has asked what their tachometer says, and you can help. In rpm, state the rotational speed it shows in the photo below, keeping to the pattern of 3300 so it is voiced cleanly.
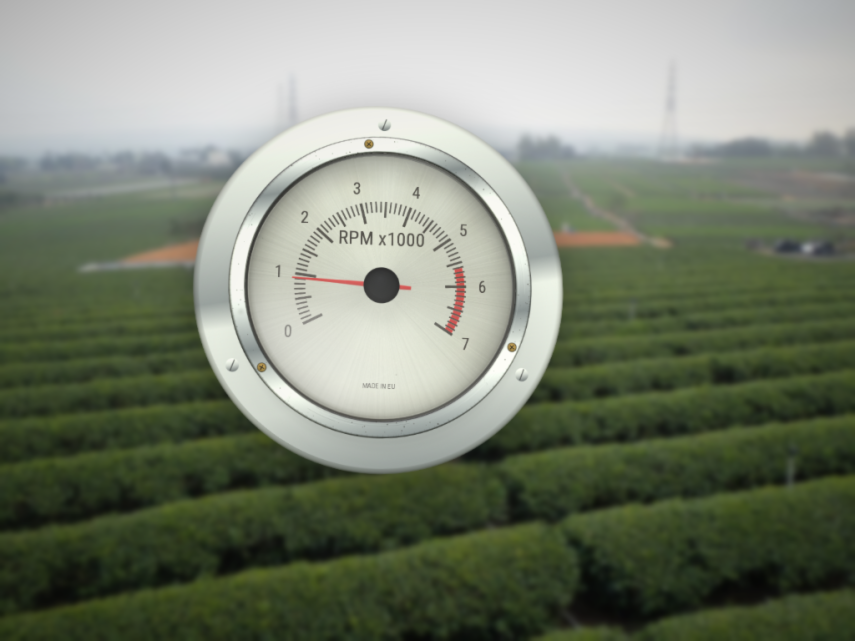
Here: 900
